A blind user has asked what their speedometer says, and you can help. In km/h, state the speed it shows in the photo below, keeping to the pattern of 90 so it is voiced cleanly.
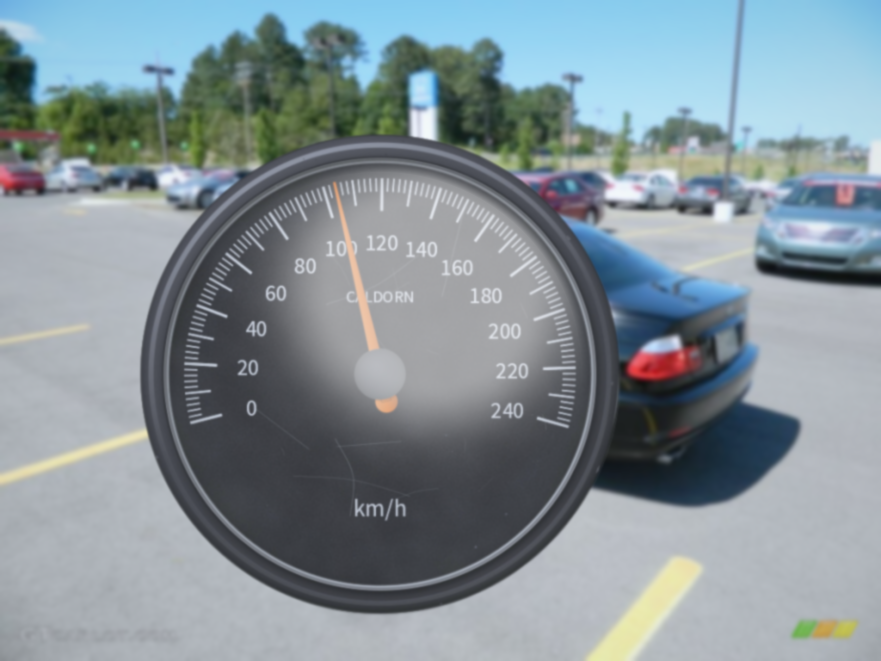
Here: 104
